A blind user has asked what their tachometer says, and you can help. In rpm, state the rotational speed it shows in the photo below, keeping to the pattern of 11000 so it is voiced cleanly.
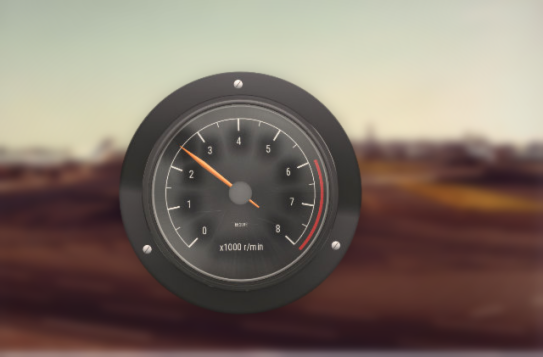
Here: 2500
